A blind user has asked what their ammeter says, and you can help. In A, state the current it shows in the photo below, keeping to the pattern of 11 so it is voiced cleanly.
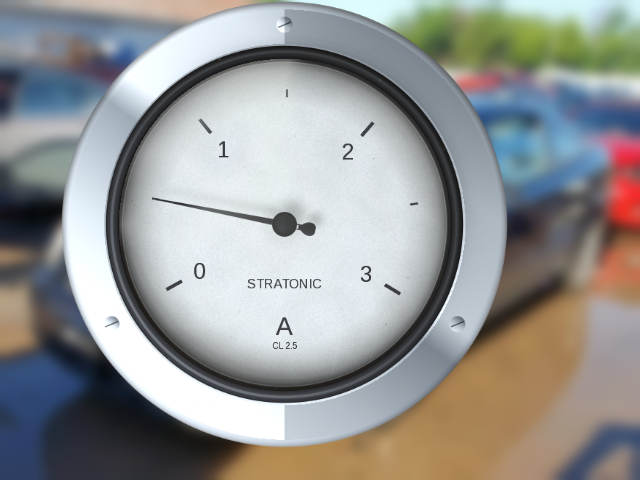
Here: 0.5
